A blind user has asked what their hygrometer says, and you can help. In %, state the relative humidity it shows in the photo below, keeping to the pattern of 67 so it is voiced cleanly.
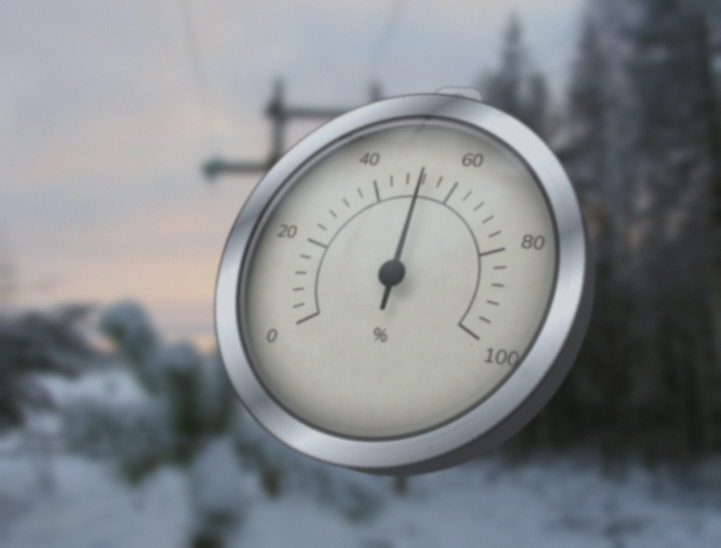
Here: 52
